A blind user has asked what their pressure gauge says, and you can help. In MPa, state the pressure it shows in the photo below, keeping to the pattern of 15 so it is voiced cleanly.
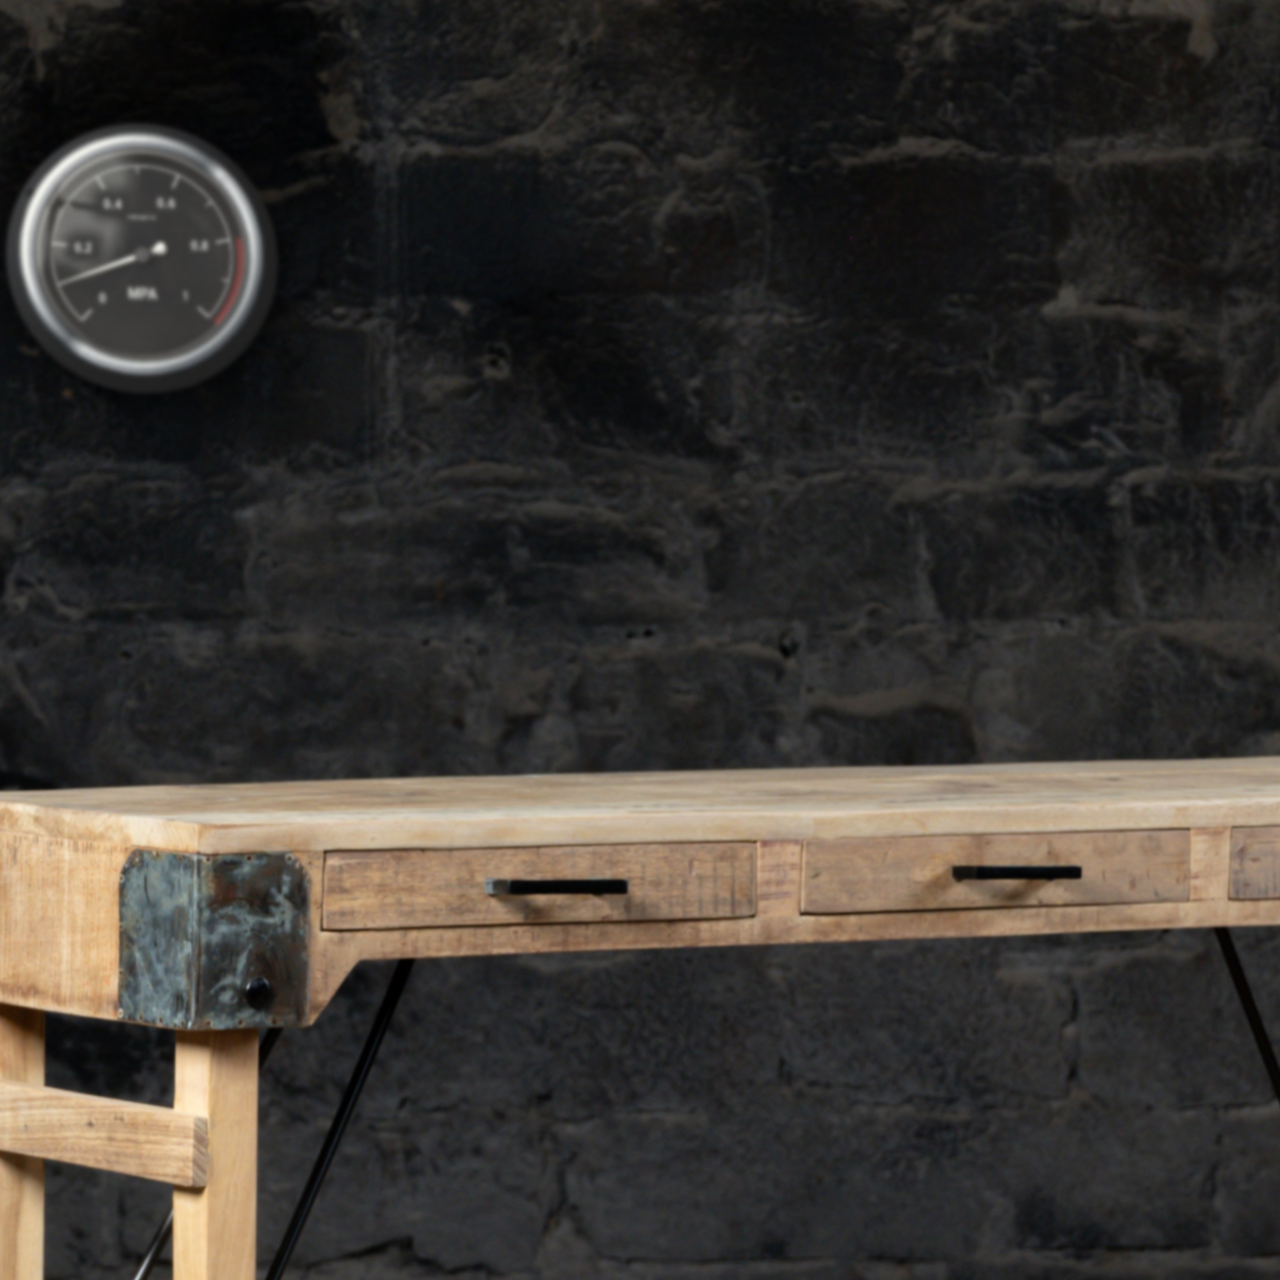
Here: 0.1
